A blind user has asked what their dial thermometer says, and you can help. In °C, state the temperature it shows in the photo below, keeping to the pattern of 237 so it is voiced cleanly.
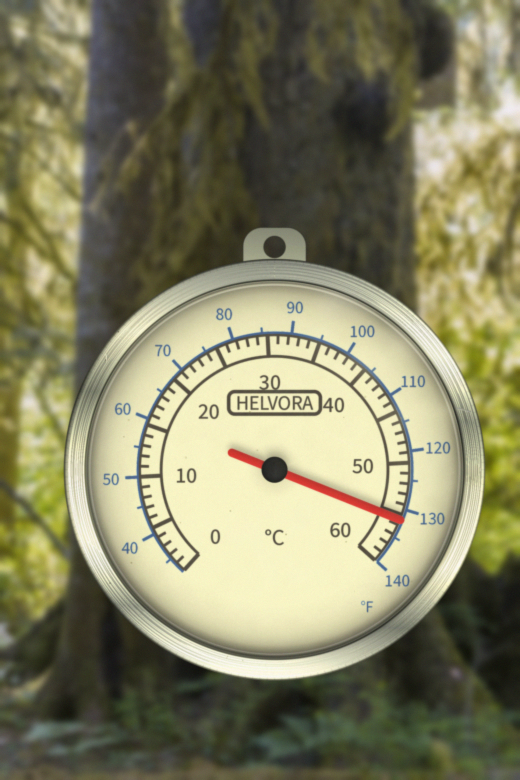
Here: 55.5
